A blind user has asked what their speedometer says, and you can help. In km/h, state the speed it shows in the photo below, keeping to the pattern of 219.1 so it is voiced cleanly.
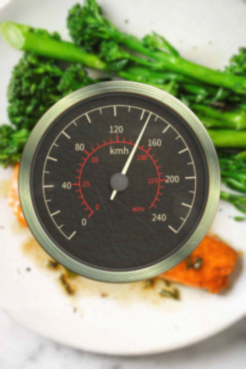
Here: 145
